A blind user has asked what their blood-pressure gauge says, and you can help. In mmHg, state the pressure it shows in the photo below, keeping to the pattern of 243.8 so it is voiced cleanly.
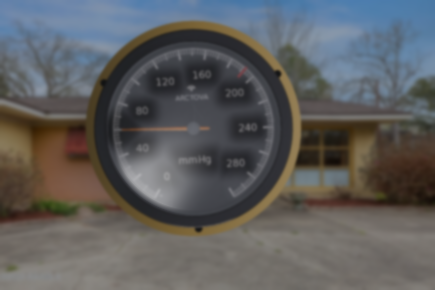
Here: 60
